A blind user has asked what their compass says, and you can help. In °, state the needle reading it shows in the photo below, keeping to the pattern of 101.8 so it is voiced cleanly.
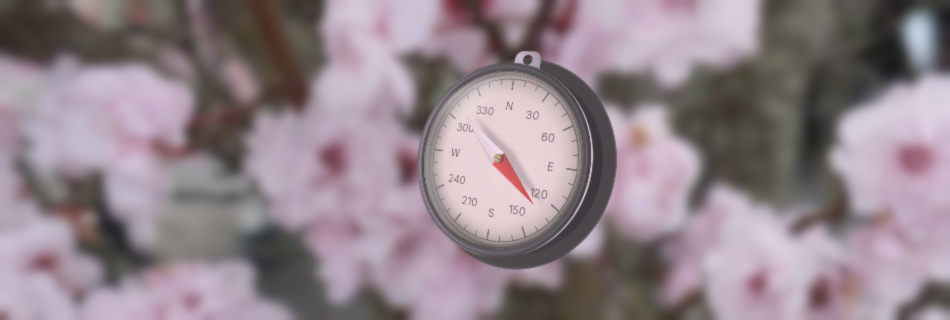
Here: 130
